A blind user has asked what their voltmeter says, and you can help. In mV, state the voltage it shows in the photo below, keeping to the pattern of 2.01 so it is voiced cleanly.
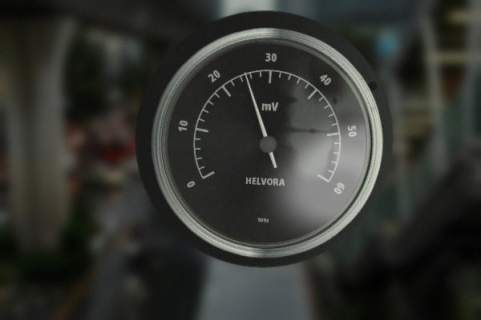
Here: 25
